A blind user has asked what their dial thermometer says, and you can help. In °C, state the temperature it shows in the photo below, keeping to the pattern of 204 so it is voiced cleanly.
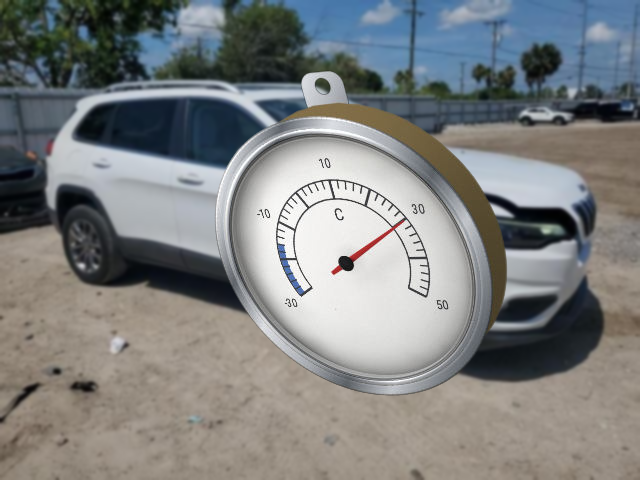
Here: 30
